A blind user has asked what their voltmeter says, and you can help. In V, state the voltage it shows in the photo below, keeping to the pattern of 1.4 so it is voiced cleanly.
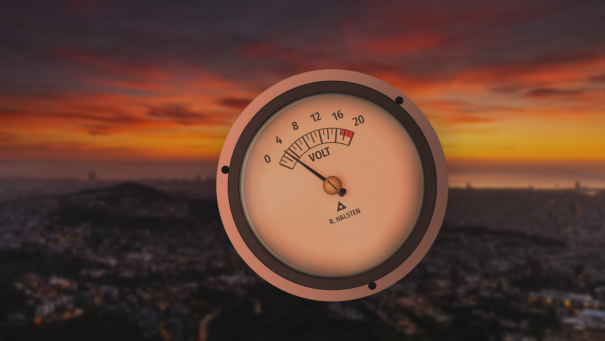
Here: 3
